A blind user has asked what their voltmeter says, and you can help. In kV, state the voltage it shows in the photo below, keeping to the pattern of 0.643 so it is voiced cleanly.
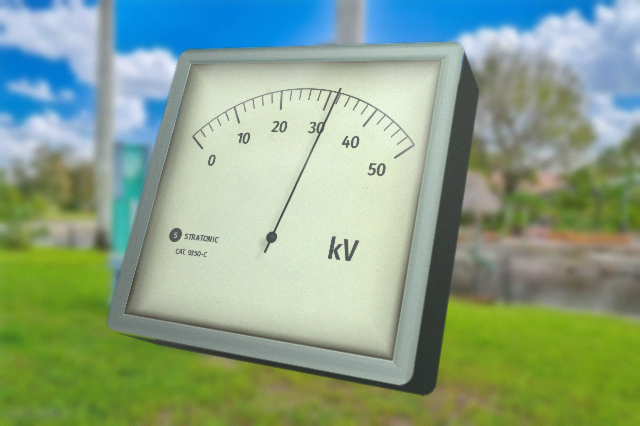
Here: 32
